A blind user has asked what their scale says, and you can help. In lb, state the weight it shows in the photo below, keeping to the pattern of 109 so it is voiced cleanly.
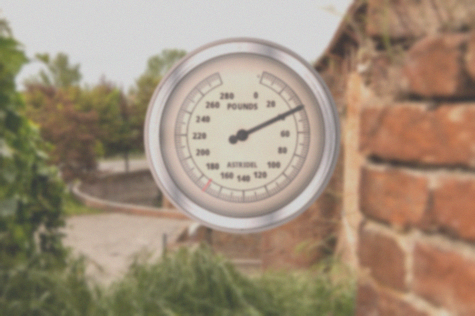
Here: 40
